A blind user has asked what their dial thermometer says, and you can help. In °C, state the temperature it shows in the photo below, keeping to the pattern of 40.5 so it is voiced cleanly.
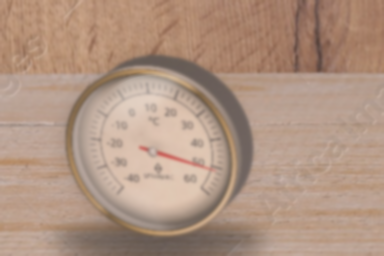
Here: 50
